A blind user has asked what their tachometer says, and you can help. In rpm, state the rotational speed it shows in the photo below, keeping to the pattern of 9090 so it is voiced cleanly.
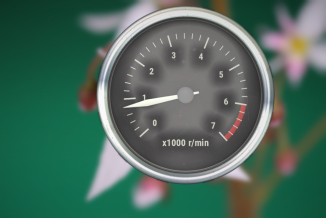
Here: 800
